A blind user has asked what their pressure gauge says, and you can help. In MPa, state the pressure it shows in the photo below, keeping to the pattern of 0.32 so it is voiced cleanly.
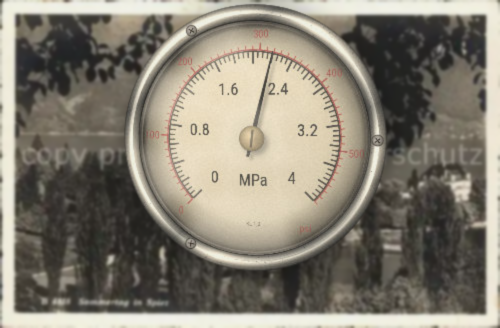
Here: 2.2
